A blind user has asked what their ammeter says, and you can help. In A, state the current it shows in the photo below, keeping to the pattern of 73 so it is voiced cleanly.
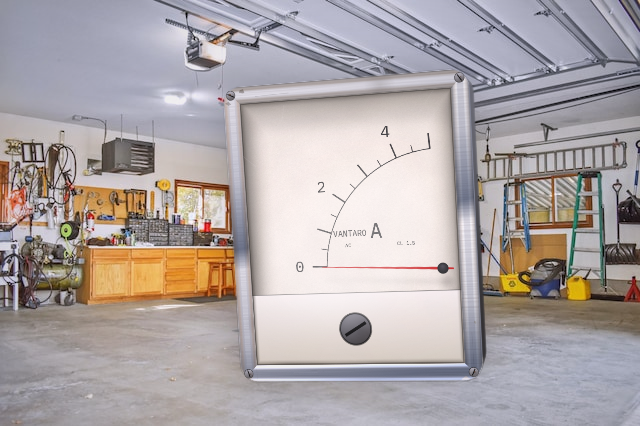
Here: 0
